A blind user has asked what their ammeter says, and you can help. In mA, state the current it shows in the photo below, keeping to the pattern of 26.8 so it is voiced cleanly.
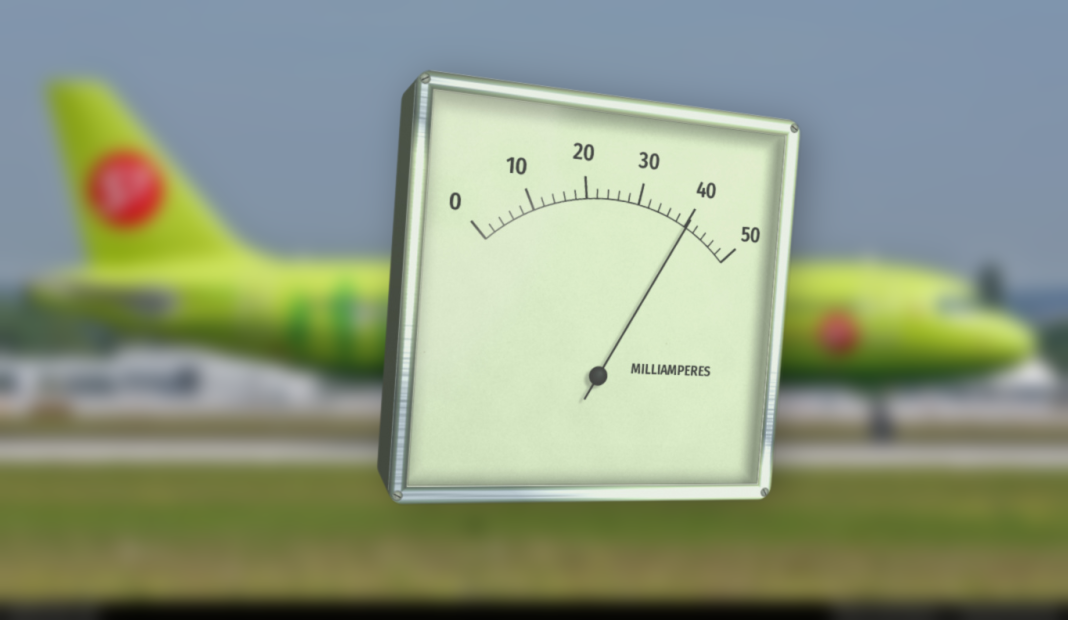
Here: 40
